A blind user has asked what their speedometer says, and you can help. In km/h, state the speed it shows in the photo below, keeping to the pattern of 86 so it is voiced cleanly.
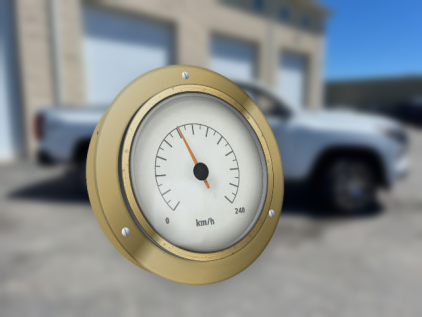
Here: 100
